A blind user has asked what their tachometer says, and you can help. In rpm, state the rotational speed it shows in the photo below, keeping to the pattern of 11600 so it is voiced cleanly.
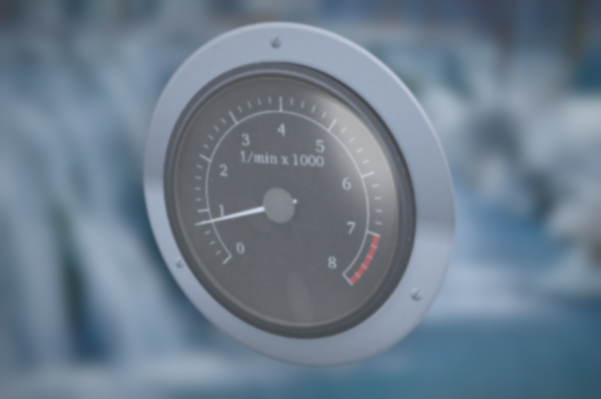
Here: 800
